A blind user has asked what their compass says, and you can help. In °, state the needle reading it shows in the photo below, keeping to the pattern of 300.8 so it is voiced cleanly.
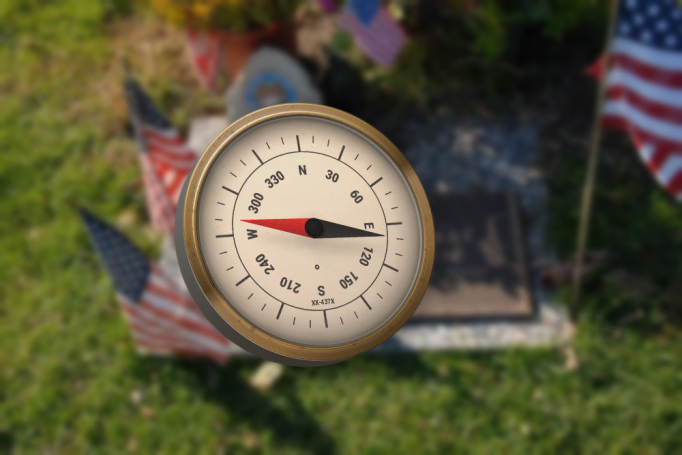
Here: 280
